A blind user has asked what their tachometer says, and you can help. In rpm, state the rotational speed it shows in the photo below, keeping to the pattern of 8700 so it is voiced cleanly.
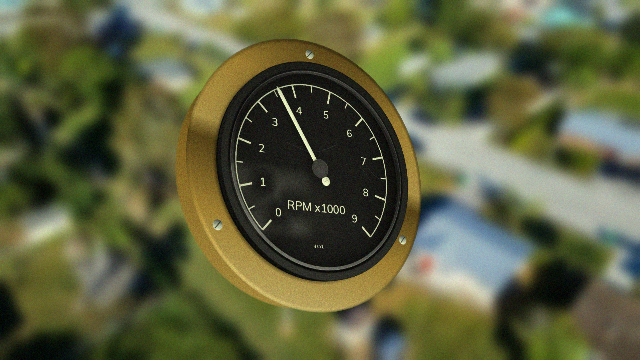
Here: 3500
